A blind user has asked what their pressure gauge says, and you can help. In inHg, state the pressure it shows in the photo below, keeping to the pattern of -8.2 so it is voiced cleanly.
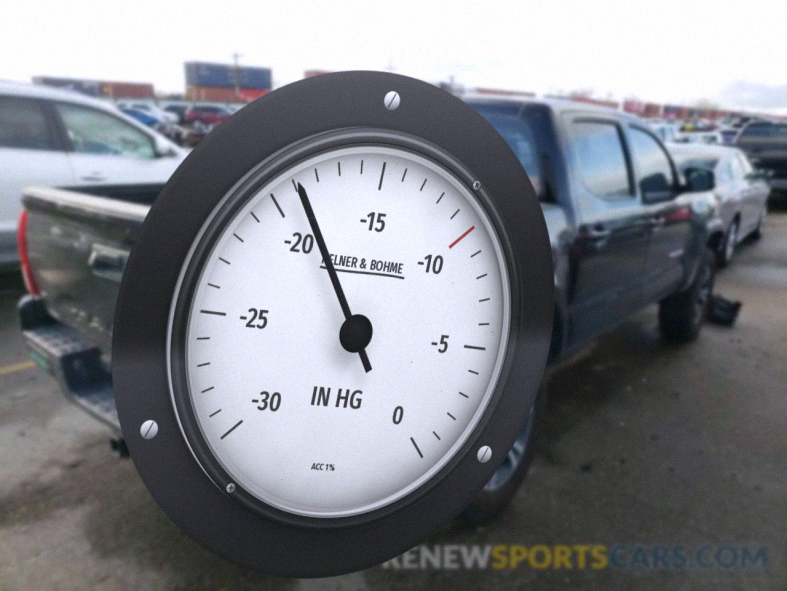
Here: -19
